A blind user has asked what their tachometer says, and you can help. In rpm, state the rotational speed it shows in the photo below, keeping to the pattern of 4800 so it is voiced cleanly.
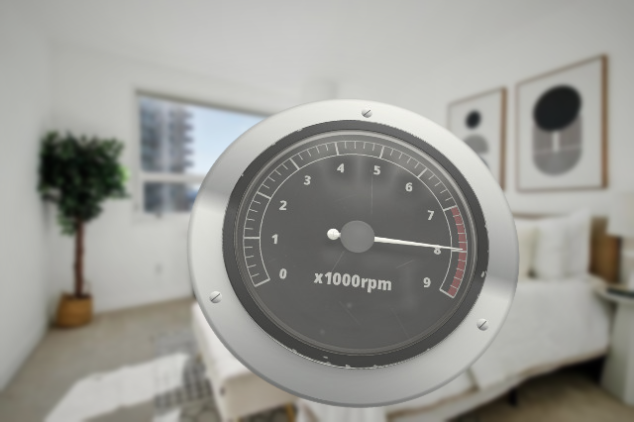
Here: 8000
